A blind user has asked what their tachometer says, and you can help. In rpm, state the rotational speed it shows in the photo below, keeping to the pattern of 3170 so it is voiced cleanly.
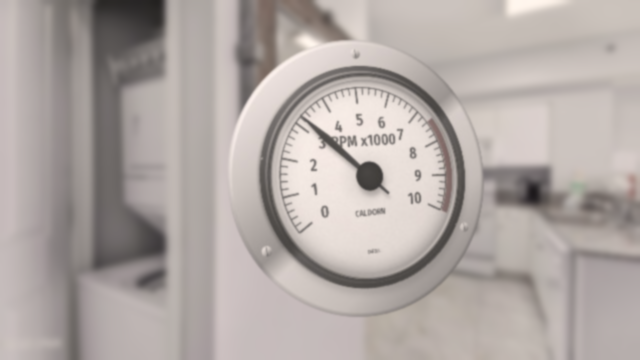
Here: 3200
